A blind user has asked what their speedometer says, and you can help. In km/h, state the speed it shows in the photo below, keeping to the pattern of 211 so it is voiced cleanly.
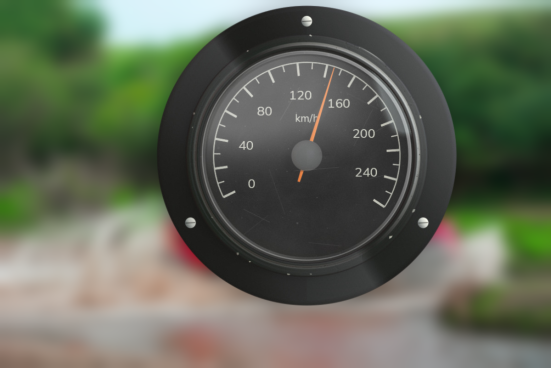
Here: 145
